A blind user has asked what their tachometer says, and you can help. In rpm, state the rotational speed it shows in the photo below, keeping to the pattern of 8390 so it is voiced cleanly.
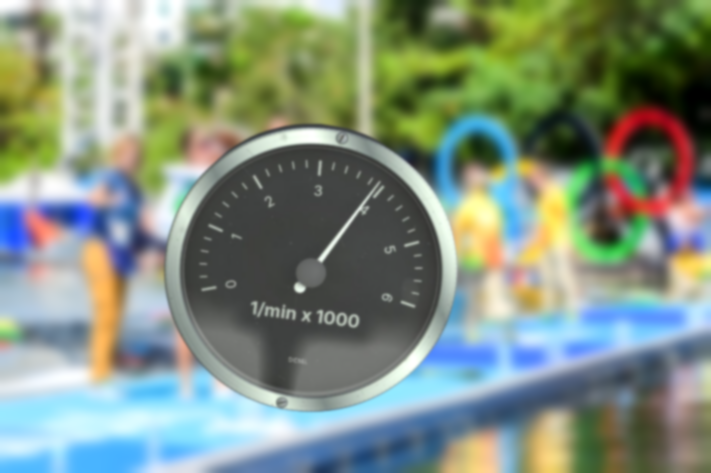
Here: 3900
